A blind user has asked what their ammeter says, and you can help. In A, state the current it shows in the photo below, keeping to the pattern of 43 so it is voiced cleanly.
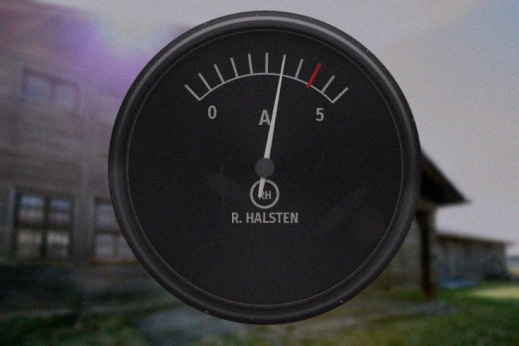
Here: 3
